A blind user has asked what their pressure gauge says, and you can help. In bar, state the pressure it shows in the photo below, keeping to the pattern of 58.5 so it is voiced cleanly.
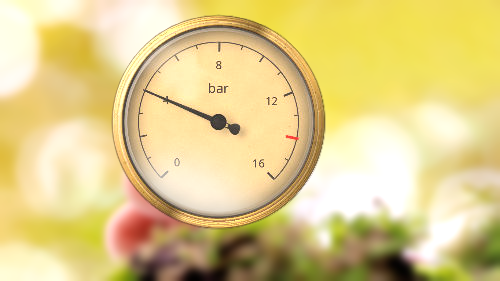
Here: 4
